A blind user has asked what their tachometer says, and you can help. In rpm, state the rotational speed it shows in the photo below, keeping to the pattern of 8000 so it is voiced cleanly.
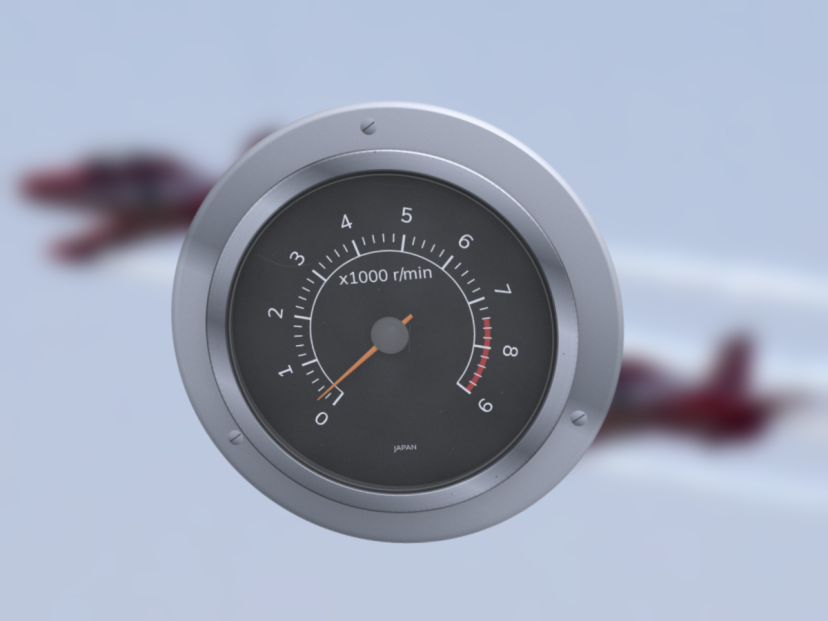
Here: 300
